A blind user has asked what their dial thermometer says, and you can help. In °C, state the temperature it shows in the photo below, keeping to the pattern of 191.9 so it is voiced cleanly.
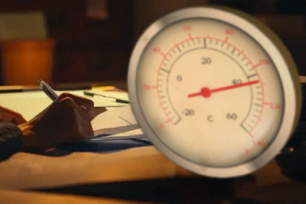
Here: 42
